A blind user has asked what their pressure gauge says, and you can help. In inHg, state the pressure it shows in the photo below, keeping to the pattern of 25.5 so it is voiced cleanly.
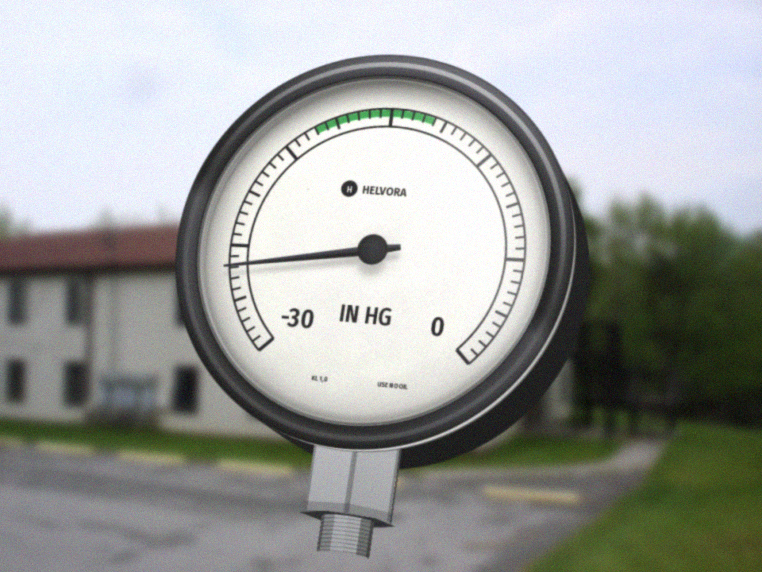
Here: -26
